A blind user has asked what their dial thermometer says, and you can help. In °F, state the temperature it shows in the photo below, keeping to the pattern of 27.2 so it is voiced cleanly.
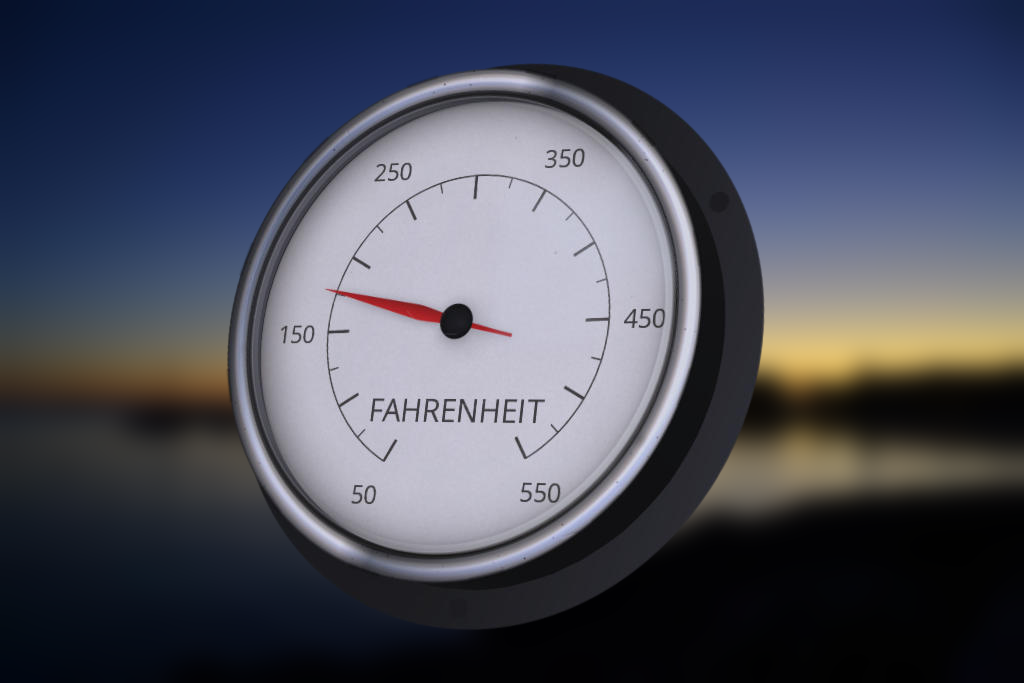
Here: 175
